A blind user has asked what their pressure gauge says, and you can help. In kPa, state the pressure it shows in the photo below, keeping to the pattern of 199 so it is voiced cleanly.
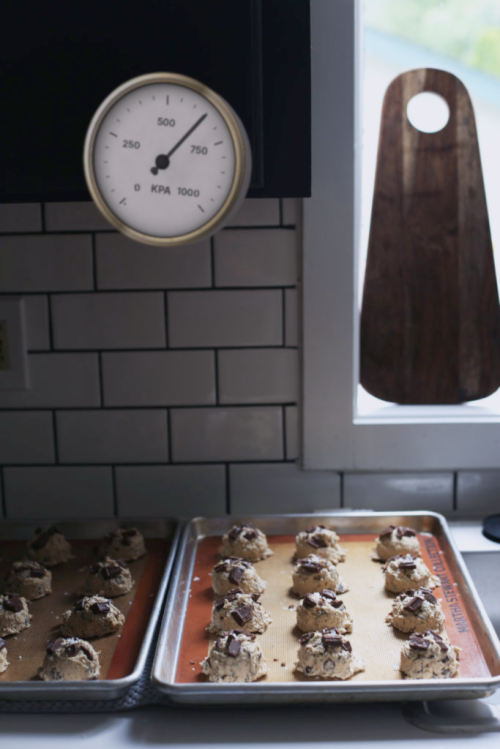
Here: 650
